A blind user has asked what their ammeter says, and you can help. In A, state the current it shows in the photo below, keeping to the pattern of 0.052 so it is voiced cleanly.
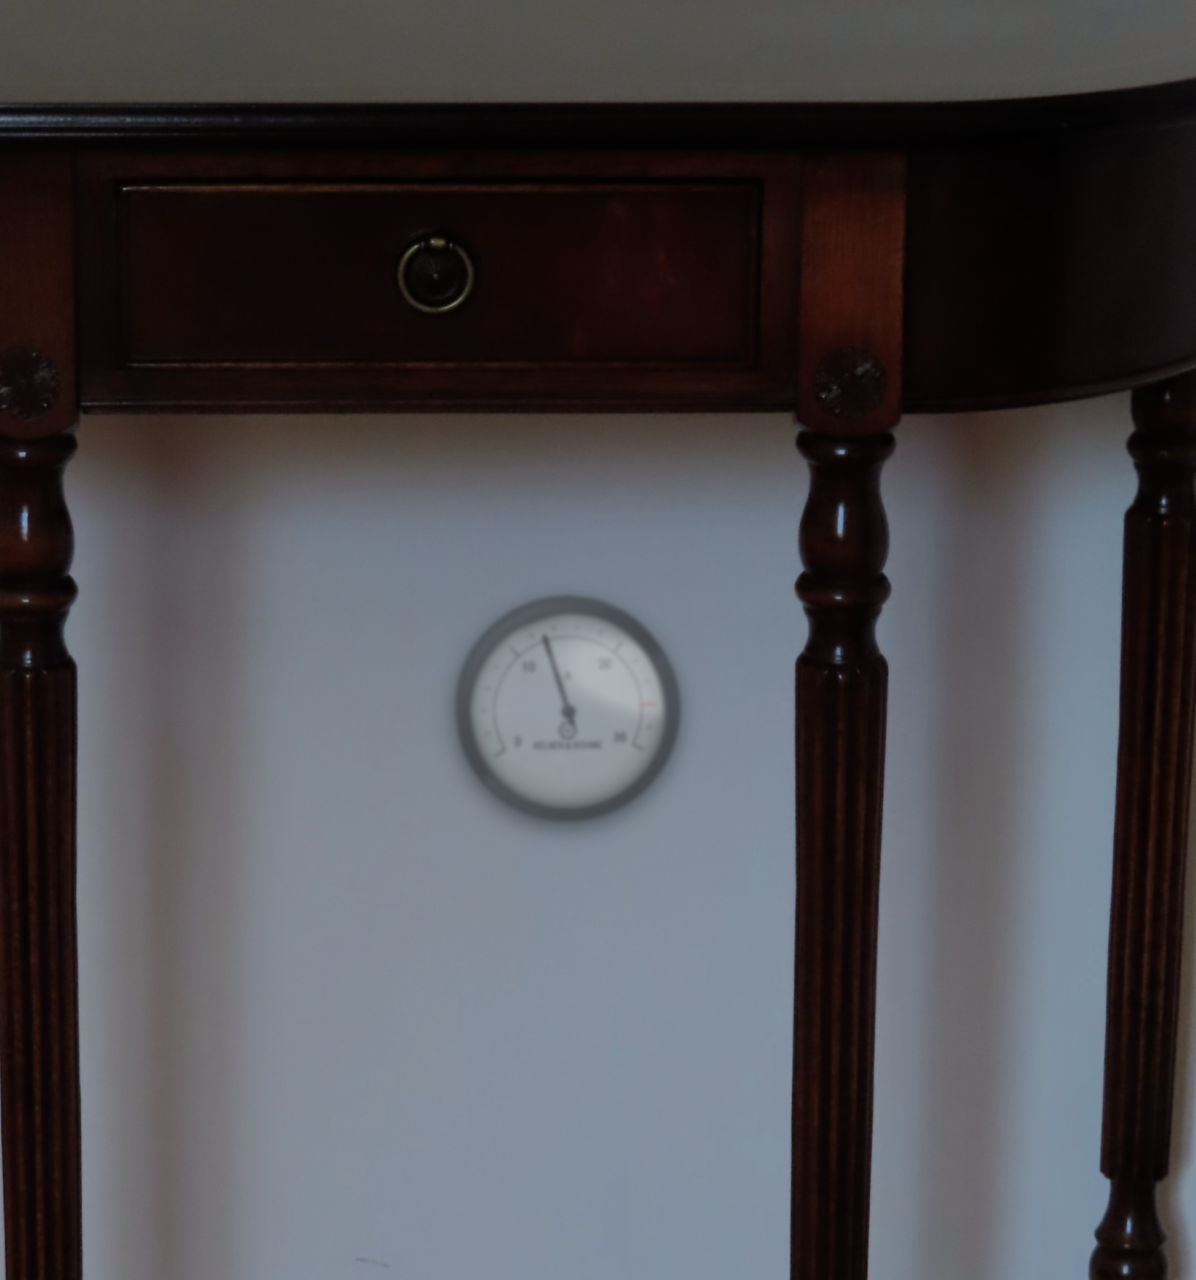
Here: 13
